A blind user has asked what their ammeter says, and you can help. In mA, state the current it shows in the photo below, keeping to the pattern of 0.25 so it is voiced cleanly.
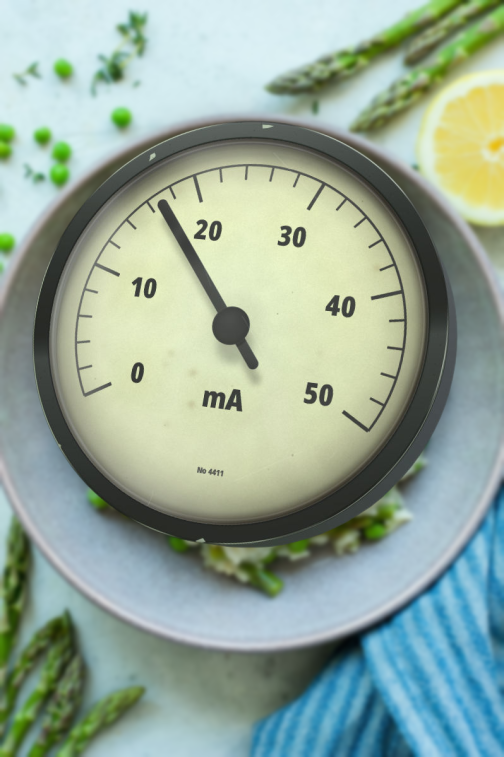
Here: 17
